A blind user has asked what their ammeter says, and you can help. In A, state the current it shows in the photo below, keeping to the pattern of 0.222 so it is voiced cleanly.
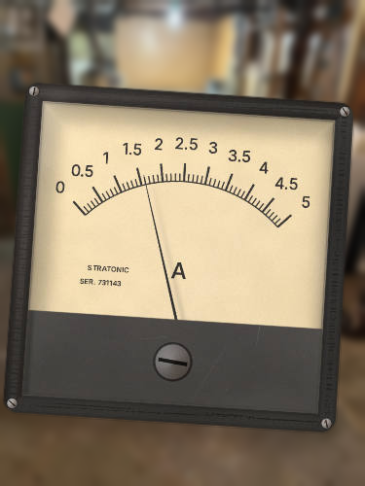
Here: 1.6
